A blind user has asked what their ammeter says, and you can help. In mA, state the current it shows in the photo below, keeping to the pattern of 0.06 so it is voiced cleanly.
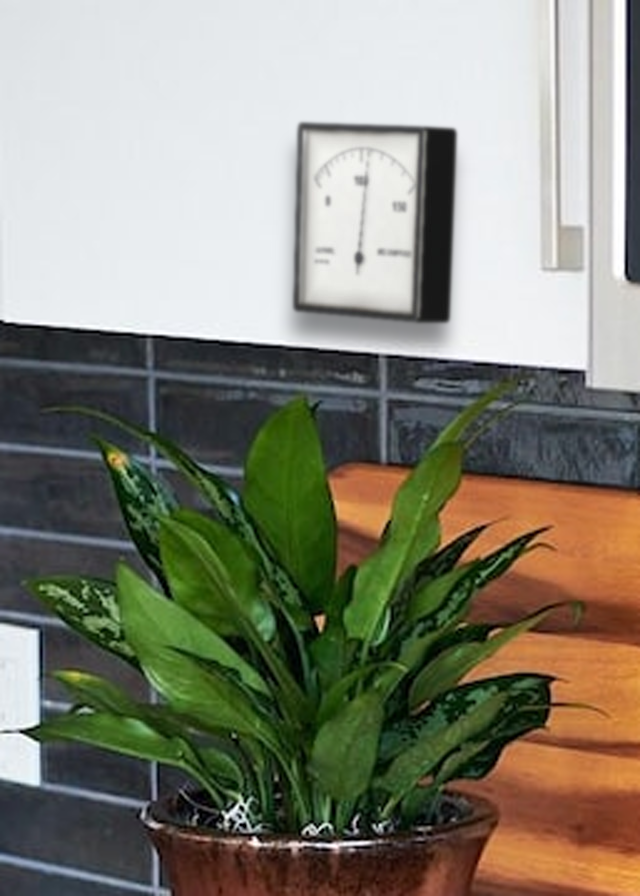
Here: 110
